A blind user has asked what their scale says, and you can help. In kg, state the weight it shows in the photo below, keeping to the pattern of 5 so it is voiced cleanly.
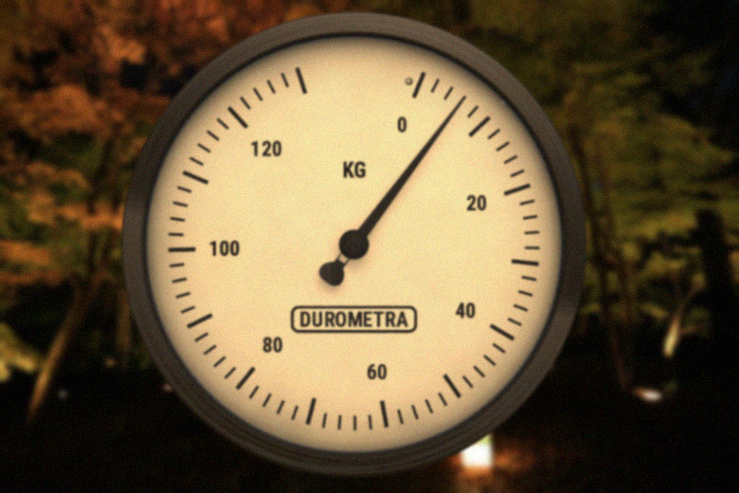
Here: 6
